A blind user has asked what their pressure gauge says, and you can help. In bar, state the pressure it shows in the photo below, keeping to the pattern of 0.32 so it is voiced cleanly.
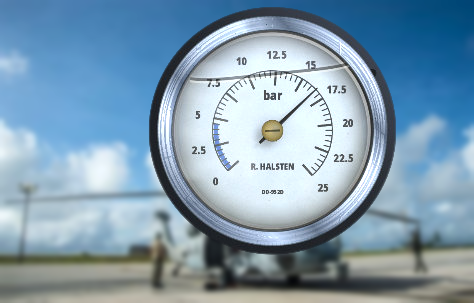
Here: 16.5
